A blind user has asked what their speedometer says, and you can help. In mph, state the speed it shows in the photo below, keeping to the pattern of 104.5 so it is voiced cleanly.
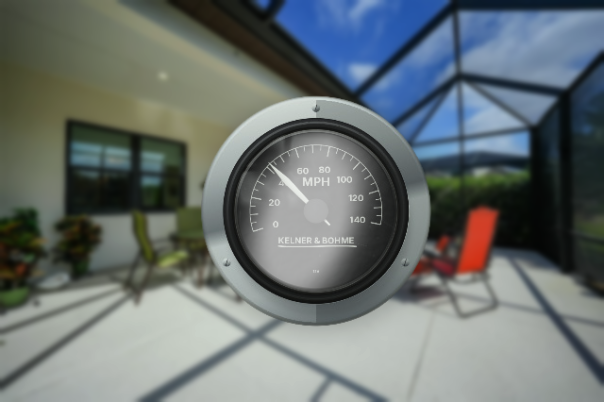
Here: 42.5
